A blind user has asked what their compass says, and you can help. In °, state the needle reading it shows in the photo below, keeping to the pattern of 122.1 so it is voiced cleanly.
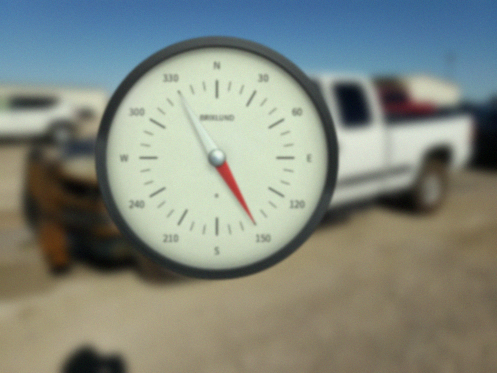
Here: 150
